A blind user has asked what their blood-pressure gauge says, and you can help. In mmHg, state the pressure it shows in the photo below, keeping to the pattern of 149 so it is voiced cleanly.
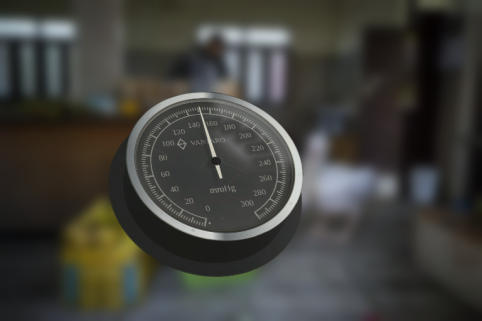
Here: 150
